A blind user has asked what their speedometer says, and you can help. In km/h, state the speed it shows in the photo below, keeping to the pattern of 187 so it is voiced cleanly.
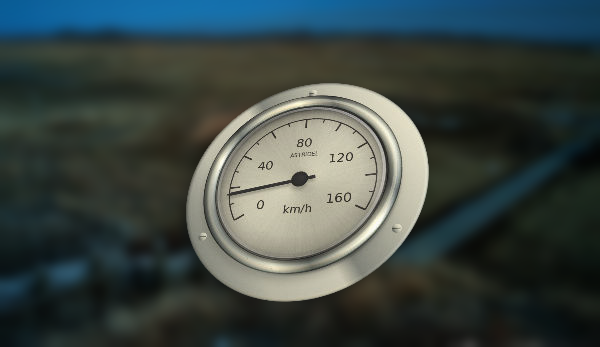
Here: 15
